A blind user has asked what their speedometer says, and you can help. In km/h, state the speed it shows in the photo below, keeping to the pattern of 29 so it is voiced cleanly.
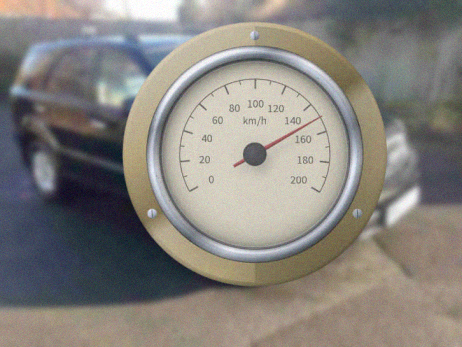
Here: 150
